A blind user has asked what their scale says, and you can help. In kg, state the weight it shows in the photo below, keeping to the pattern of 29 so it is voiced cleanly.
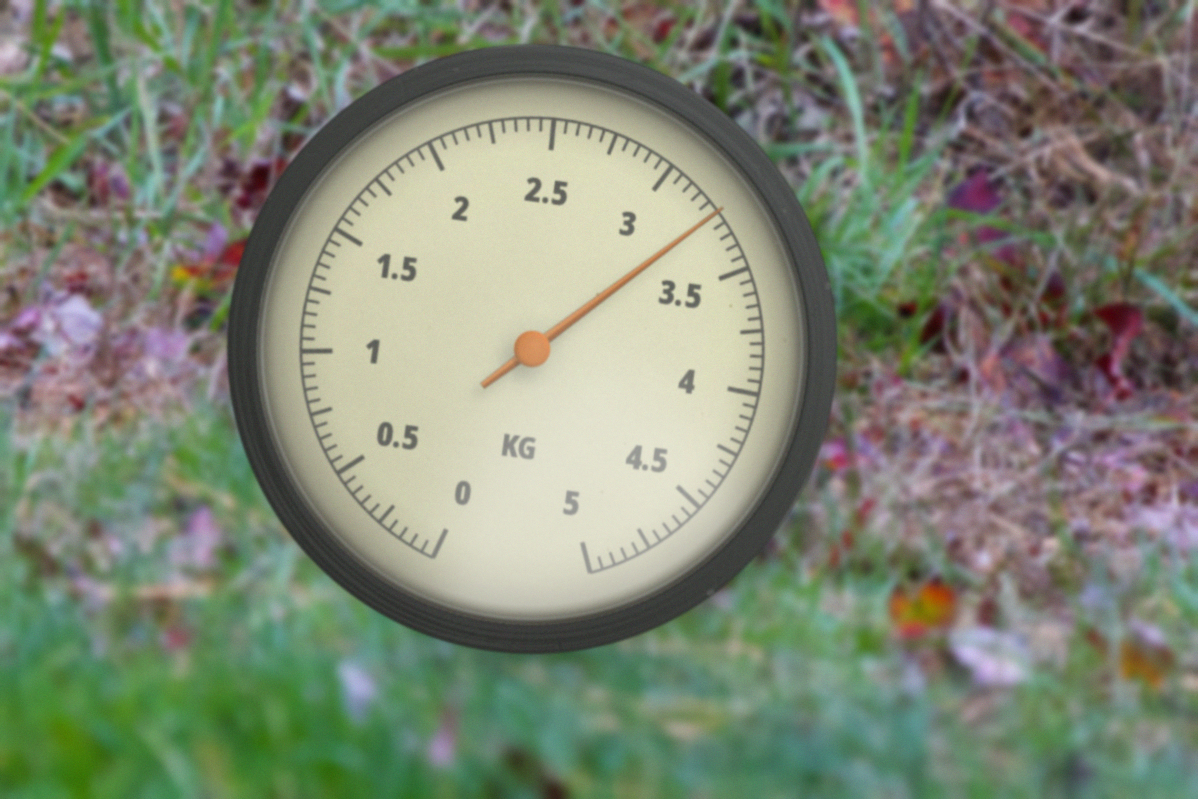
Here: 3.25
